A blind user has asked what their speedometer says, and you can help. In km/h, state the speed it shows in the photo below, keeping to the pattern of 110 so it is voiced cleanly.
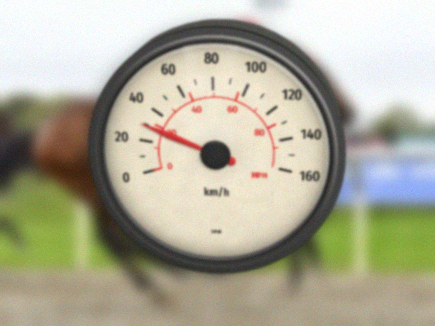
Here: 30
